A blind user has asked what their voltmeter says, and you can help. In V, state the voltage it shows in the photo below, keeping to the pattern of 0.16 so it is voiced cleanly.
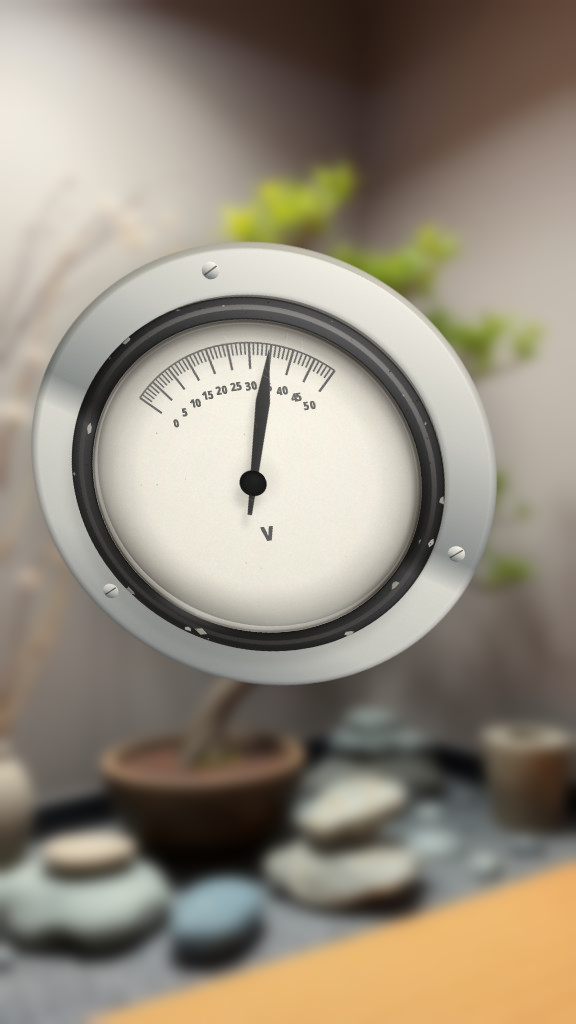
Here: 35
